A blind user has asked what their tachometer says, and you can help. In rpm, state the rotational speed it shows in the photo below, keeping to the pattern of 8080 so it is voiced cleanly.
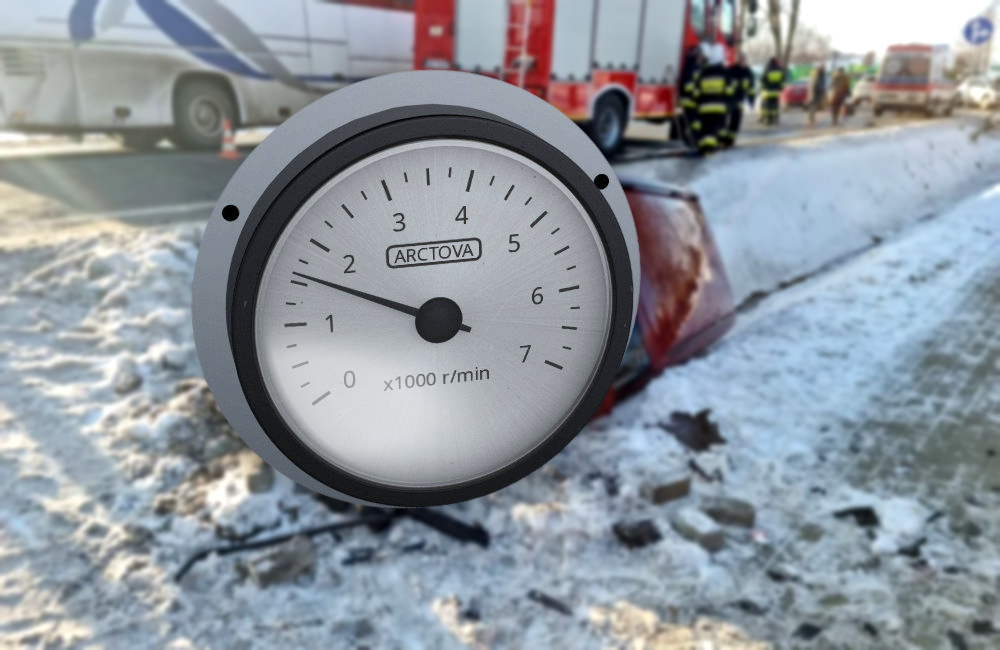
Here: 1625
